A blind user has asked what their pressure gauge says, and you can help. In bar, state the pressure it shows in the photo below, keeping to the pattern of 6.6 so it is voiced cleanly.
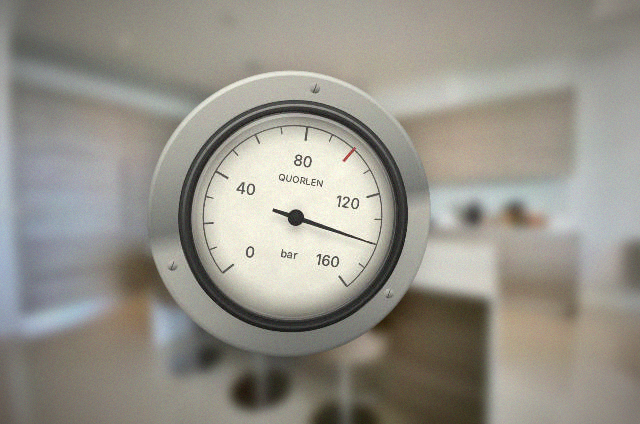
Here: 140
